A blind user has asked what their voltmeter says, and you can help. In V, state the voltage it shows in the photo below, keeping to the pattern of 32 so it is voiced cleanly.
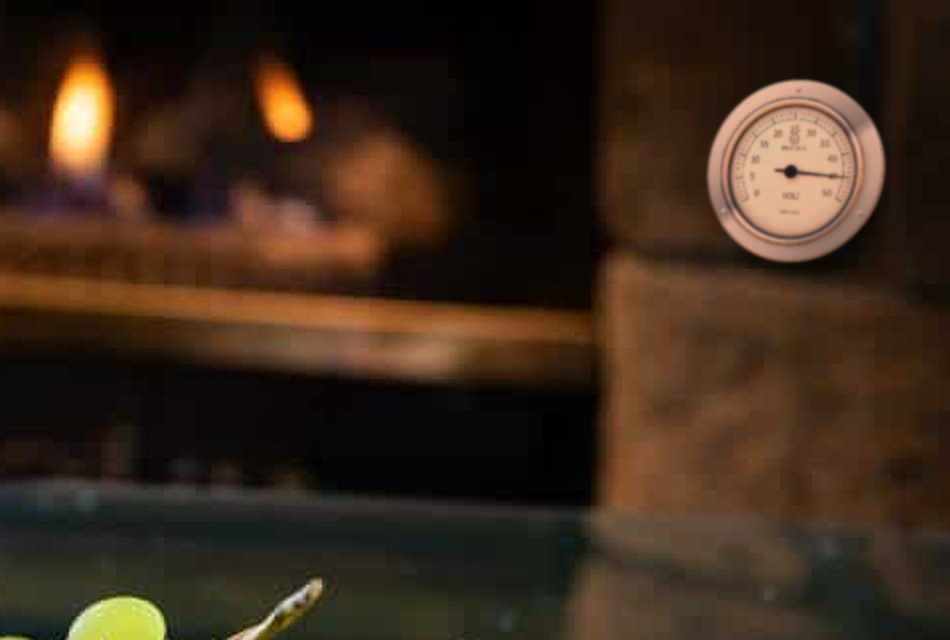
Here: 45
